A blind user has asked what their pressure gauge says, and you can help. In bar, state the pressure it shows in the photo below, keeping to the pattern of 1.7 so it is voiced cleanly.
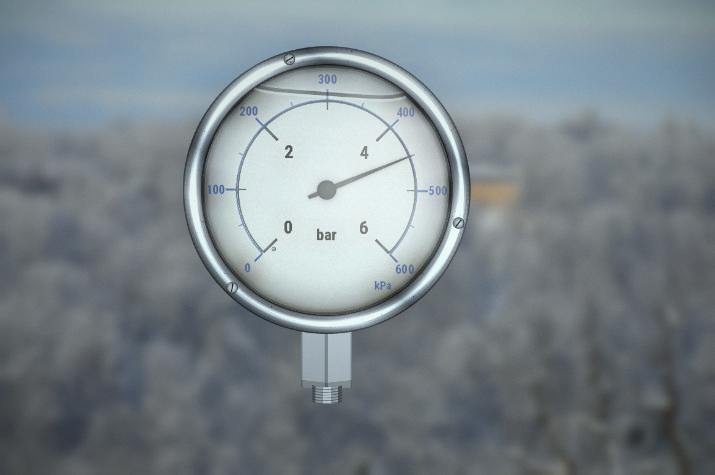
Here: 4.5
